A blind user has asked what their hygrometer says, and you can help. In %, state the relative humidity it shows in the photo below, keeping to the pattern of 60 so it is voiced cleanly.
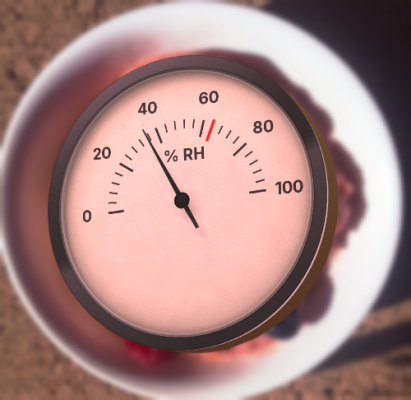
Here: 36
